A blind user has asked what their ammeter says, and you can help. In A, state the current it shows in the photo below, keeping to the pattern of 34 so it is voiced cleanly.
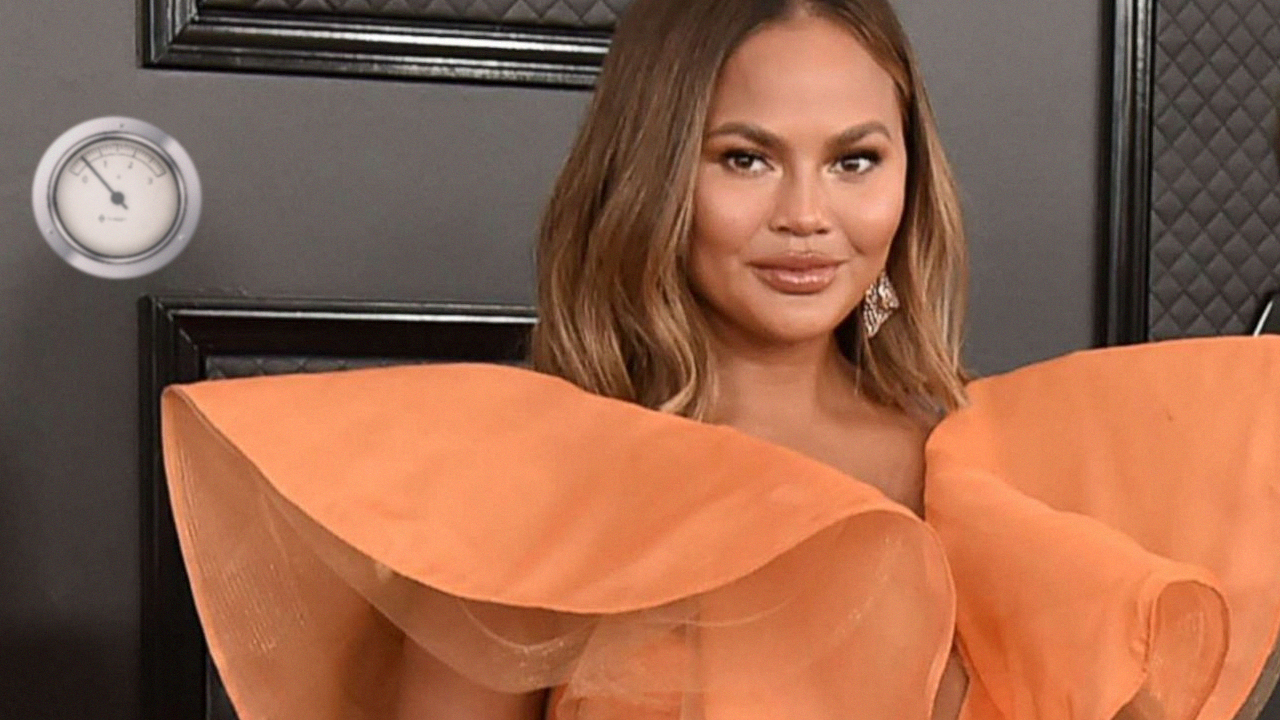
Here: 0.5
